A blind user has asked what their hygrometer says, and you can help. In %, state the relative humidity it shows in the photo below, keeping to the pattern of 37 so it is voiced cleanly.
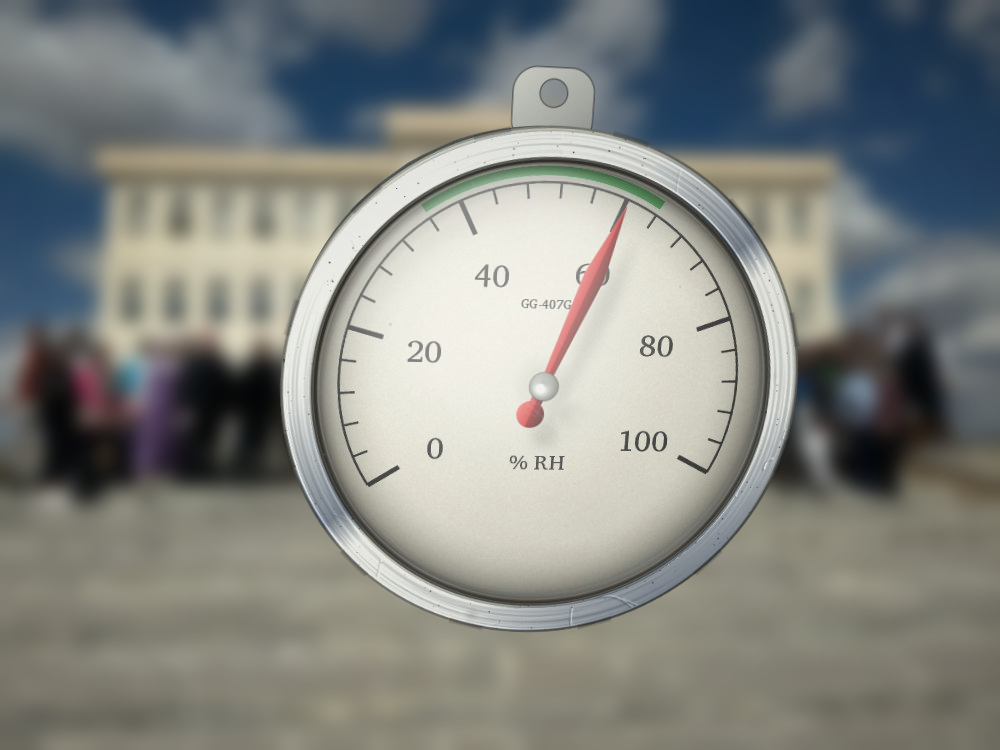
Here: 60
